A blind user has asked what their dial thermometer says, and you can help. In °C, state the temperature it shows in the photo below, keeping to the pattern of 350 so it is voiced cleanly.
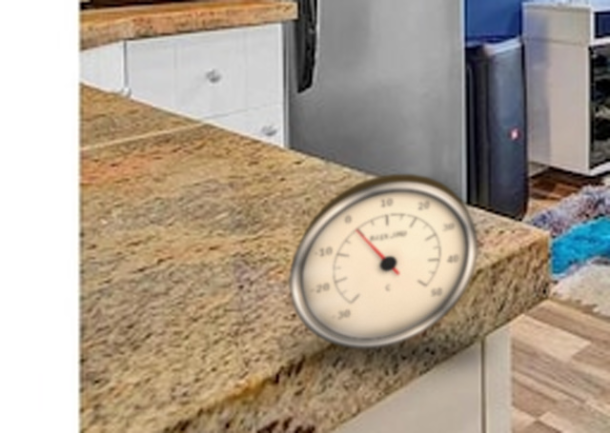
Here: 0
